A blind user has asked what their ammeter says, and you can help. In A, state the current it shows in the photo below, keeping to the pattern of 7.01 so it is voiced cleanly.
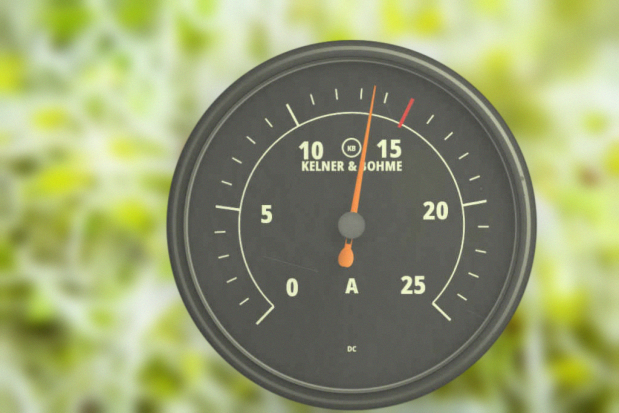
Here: 13.5
